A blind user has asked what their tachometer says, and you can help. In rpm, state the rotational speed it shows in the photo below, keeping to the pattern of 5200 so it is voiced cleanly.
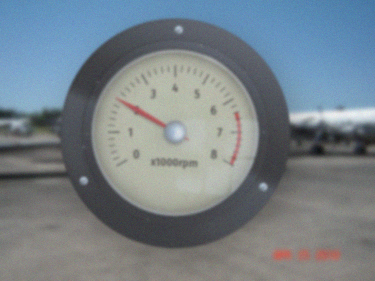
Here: 2000
